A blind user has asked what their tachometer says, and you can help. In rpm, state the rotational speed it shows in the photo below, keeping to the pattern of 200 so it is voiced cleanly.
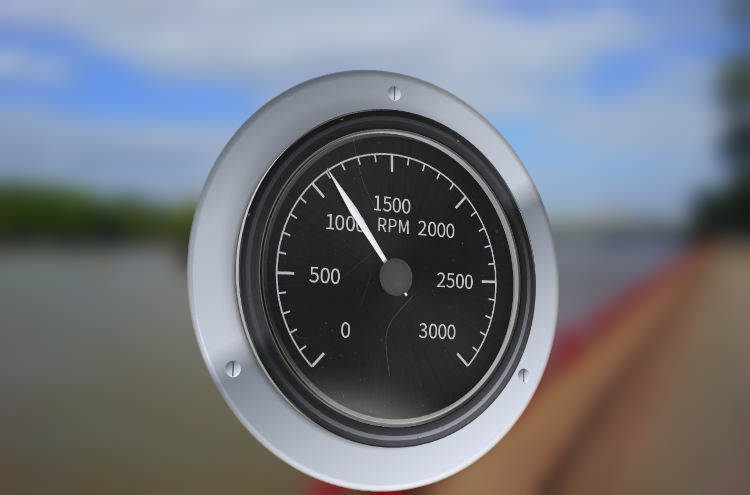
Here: 1100
